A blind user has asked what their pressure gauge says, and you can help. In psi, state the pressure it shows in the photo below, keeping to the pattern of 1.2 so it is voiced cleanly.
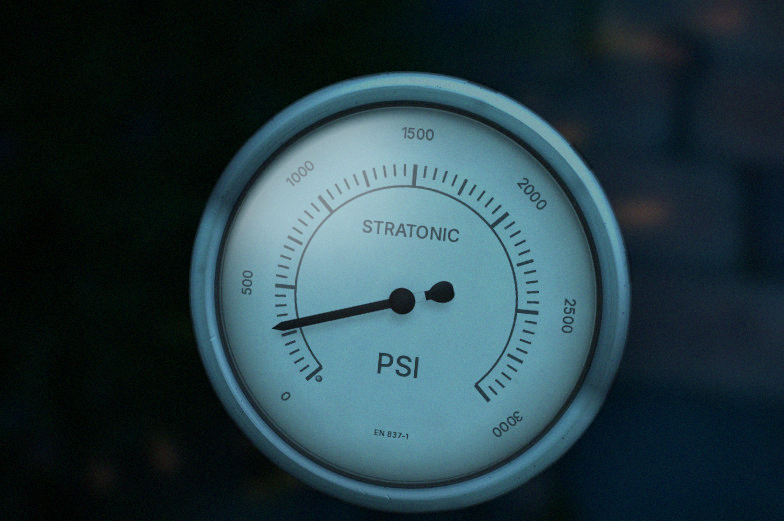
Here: 300
